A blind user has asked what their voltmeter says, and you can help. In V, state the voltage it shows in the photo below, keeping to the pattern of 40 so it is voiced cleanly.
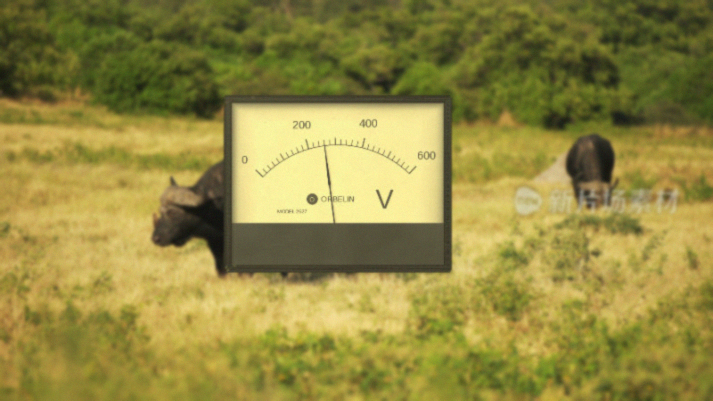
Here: 260
